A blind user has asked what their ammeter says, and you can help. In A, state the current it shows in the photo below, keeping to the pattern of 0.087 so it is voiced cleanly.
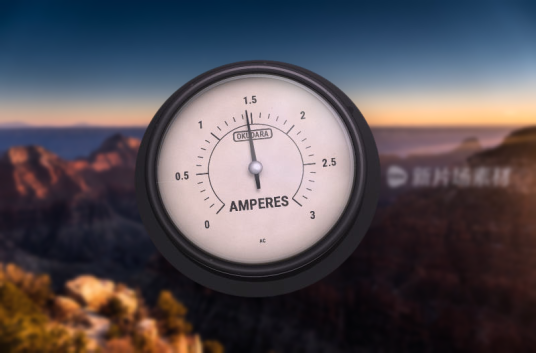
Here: 1.45
